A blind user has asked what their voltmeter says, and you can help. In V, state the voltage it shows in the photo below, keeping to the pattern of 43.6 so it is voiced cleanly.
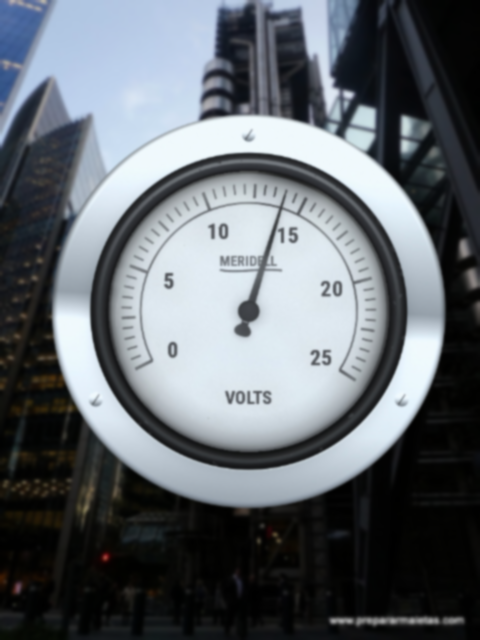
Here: 14
